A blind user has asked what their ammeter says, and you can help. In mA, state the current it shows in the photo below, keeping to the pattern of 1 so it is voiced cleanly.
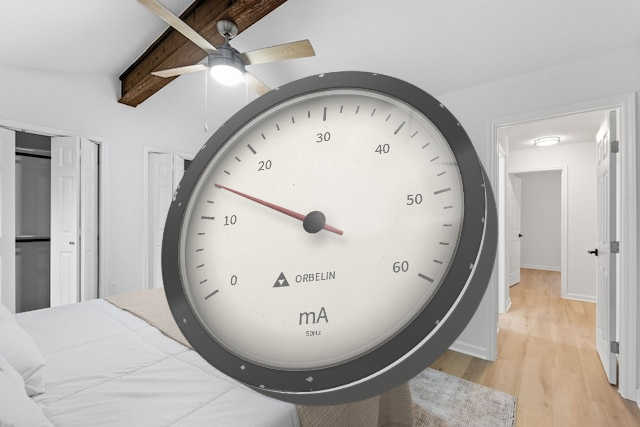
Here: 14
